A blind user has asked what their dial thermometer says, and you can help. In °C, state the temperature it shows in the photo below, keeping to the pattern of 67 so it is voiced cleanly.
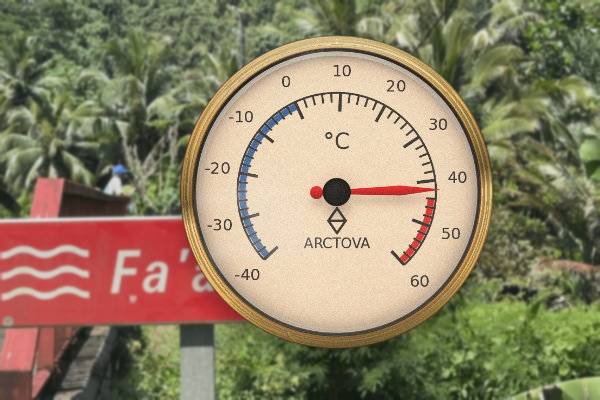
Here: 42
